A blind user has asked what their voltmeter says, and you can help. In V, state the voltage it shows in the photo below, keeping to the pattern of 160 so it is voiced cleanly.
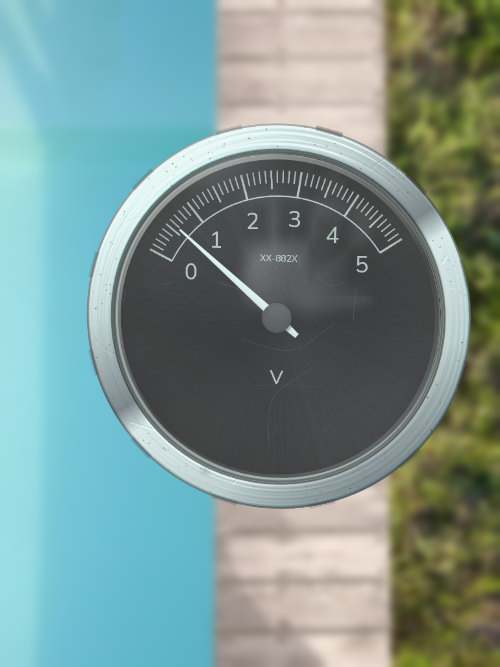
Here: 0.6
